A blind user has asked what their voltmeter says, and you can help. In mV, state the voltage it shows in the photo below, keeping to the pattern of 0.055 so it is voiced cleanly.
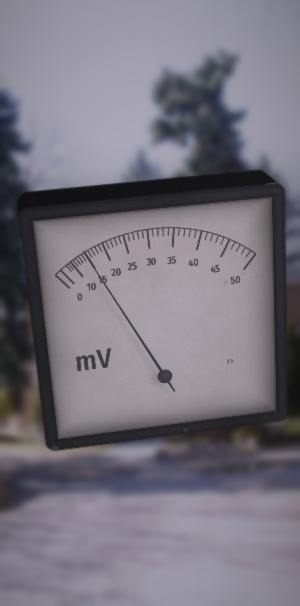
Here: 15
